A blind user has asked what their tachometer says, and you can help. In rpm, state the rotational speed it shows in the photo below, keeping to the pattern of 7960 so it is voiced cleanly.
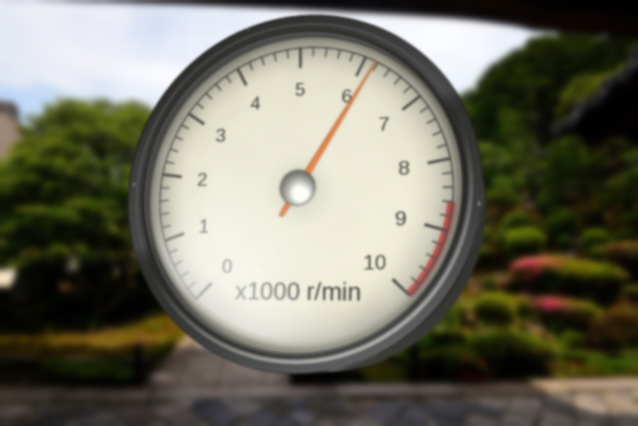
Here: 6200
